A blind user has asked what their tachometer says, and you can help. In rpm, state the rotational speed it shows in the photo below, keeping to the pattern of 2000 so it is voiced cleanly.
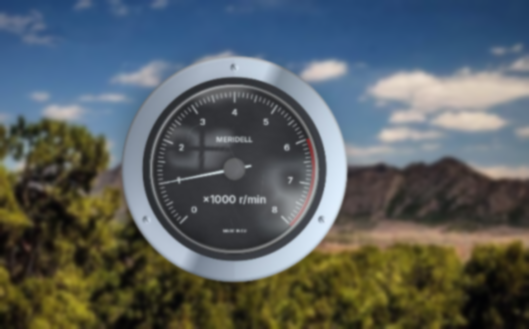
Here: 1000
